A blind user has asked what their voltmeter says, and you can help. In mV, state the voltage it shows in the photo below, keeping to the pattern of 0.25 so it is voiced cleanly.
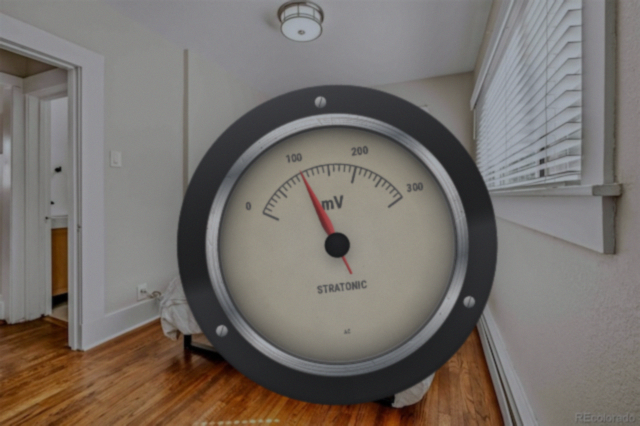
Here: 100
